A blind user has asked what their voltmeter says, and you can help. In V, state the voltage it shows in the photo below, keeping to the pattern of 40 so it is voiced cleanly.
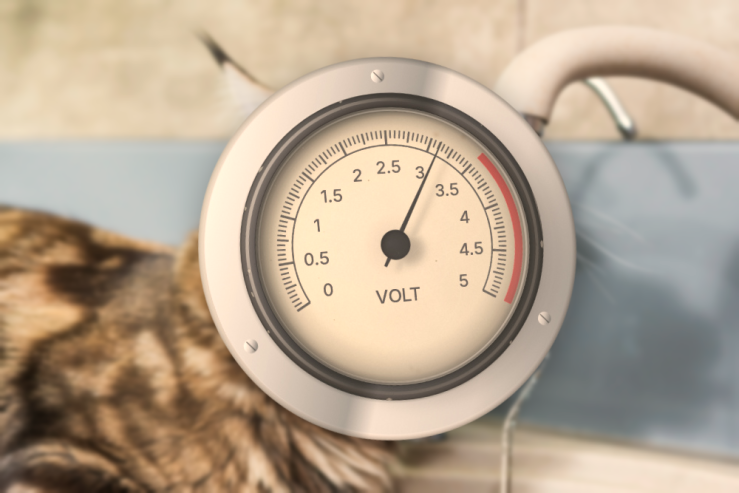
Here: 3.1
